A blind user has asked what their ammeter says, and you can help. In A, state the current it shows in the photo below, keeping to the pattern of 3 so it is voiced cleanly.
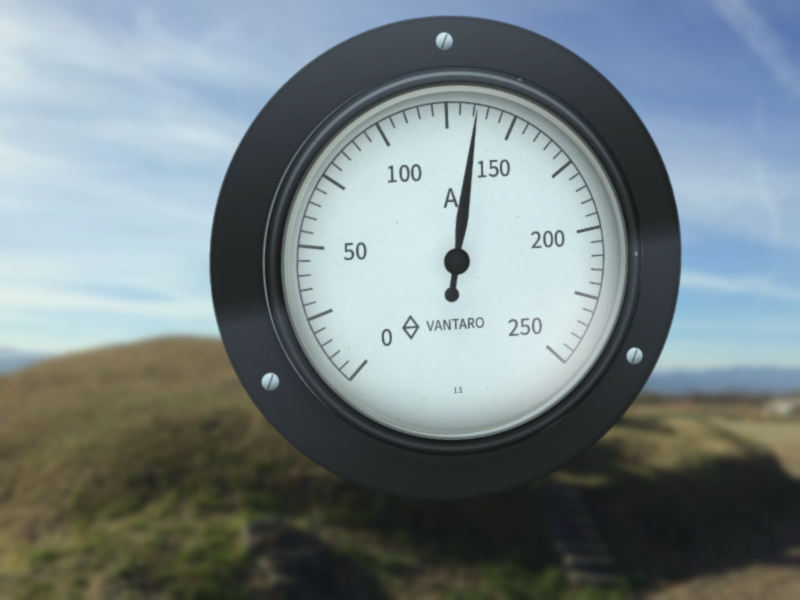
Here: 135
